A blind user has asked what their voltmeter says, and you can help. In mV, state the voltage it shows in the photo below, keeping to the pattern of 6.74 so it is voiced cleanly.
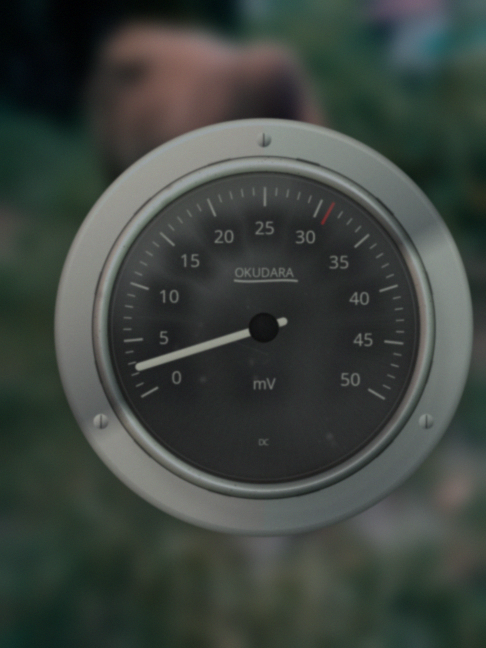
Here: 2.5
